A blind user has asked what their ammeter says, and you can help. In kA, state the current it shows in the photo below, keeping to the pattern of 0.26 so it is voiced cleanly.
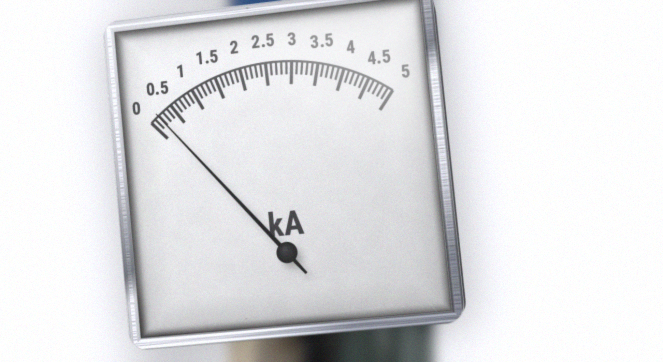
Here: 0.2
